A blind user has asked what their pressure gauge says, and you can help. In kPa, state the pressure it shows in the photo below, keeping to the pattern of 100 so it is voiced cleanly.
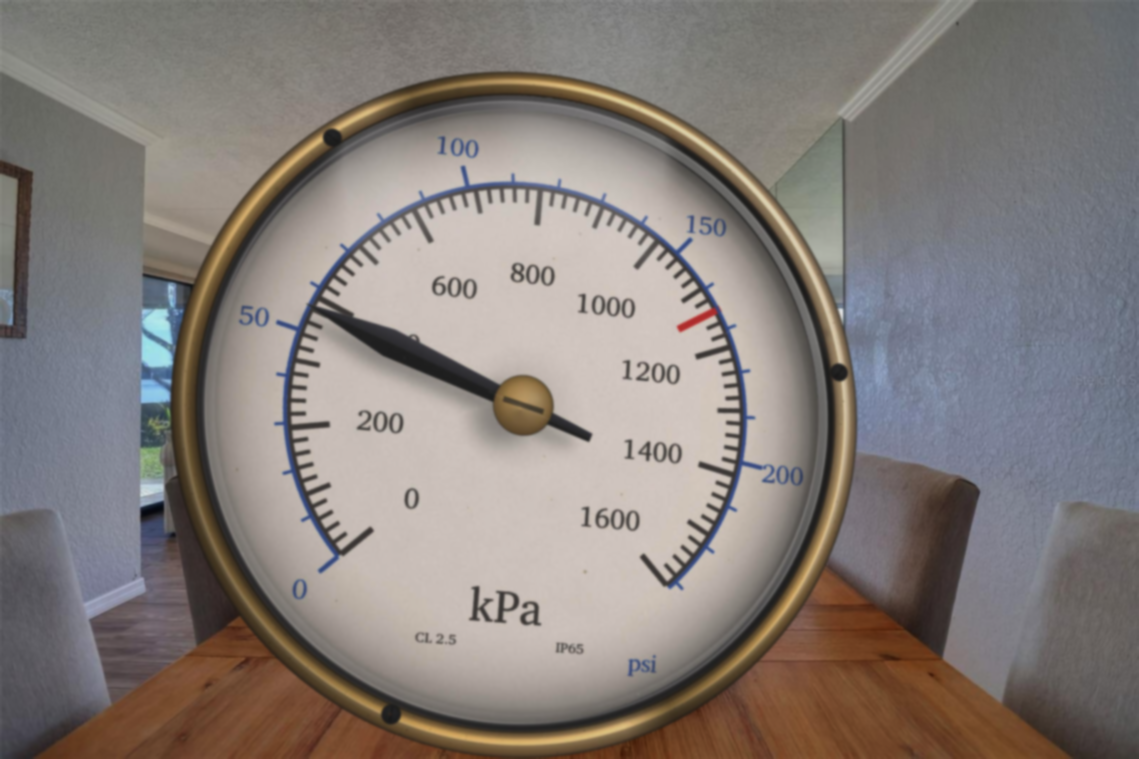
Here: 380
